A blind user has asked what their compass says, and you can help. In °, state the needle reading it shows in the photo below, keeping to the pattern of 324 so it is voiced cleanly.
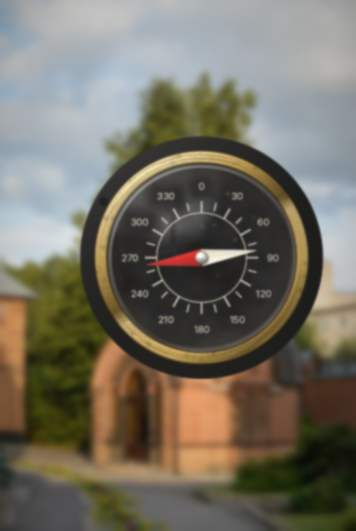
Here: 262.5
